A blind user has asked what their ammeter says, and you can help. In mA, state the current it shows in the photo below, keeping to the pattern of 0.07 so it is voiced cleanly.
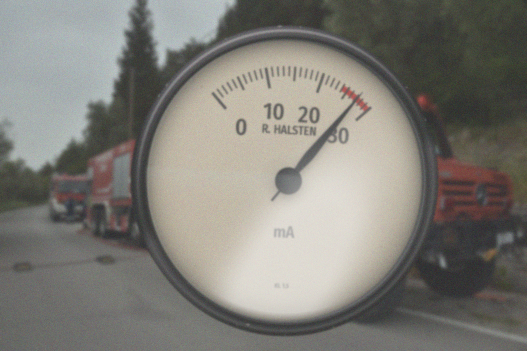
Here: 27
